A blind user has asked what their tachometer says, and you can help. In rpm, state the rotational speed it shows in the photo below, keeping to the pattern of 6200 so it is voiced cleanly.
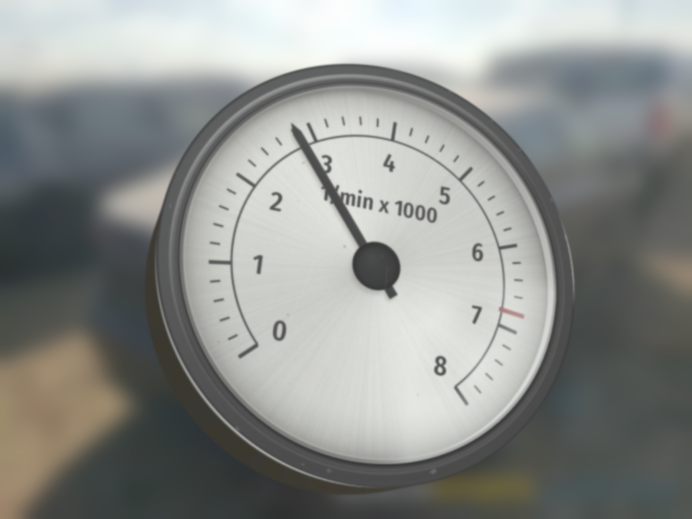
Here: 2800
